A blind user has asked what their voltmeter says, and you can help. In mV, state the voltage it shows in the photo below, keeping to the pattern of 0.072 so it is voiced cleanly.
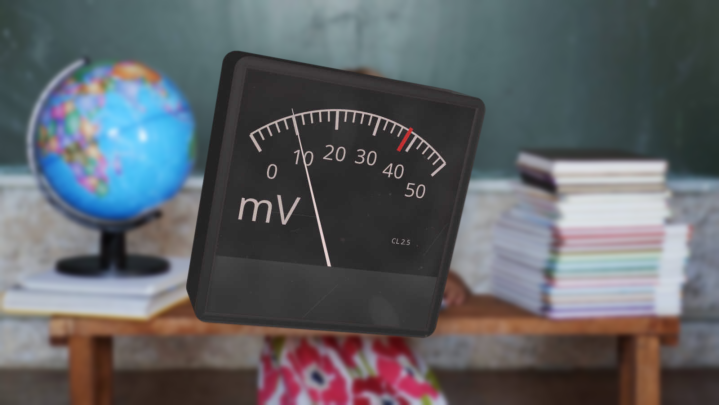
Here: 10
